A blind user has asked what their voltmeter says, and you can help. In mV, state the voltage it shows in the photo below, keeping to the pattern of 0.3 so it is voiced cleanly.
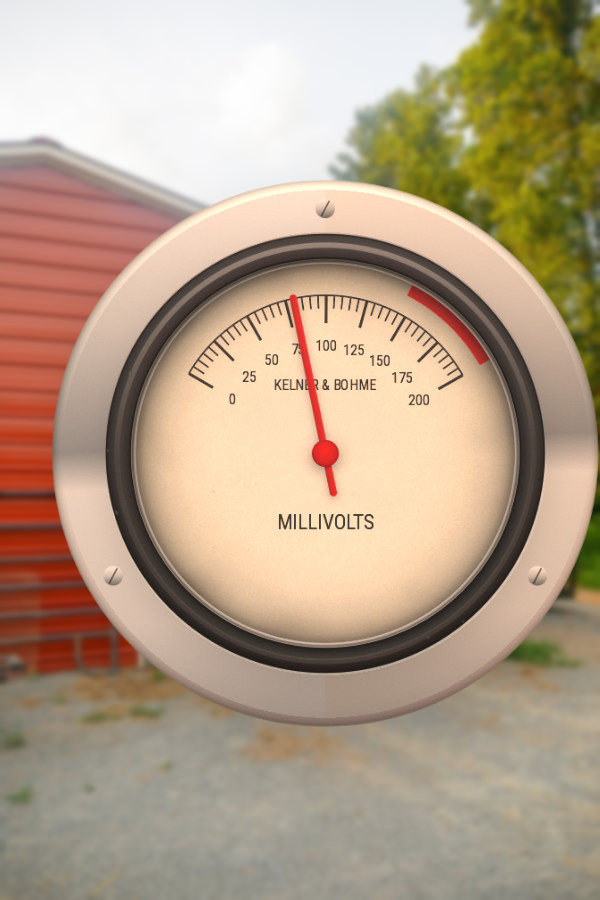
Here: 80
